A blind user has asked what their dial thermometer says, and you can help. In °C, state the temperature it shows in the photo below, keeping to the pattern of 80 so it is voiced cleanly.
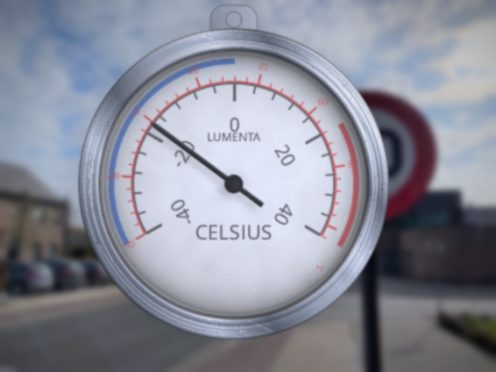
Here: -18
